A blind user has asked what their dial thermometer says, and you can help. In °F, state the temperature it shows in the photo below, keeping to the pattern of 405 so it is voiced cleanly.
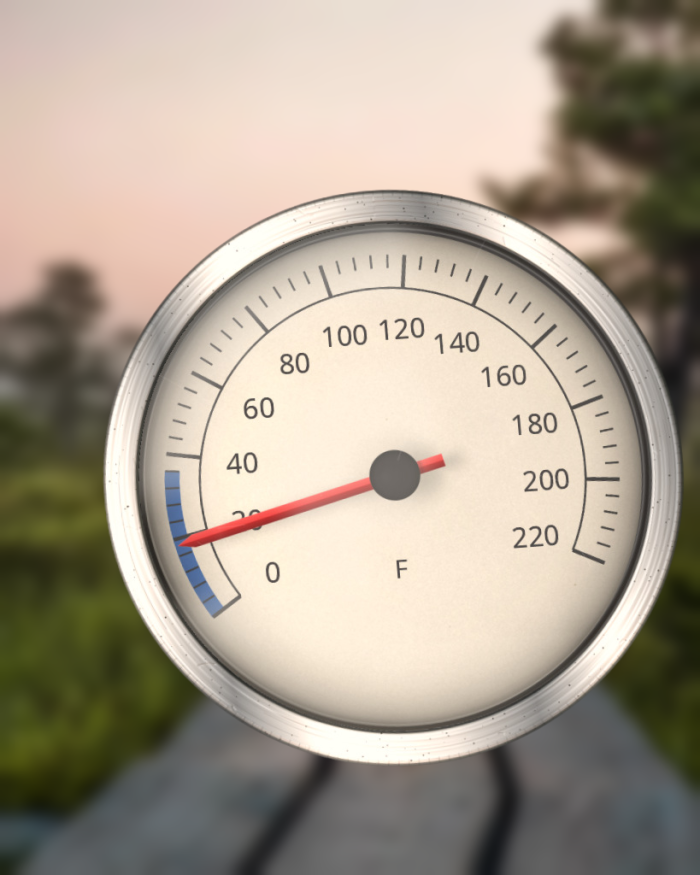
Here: 18
